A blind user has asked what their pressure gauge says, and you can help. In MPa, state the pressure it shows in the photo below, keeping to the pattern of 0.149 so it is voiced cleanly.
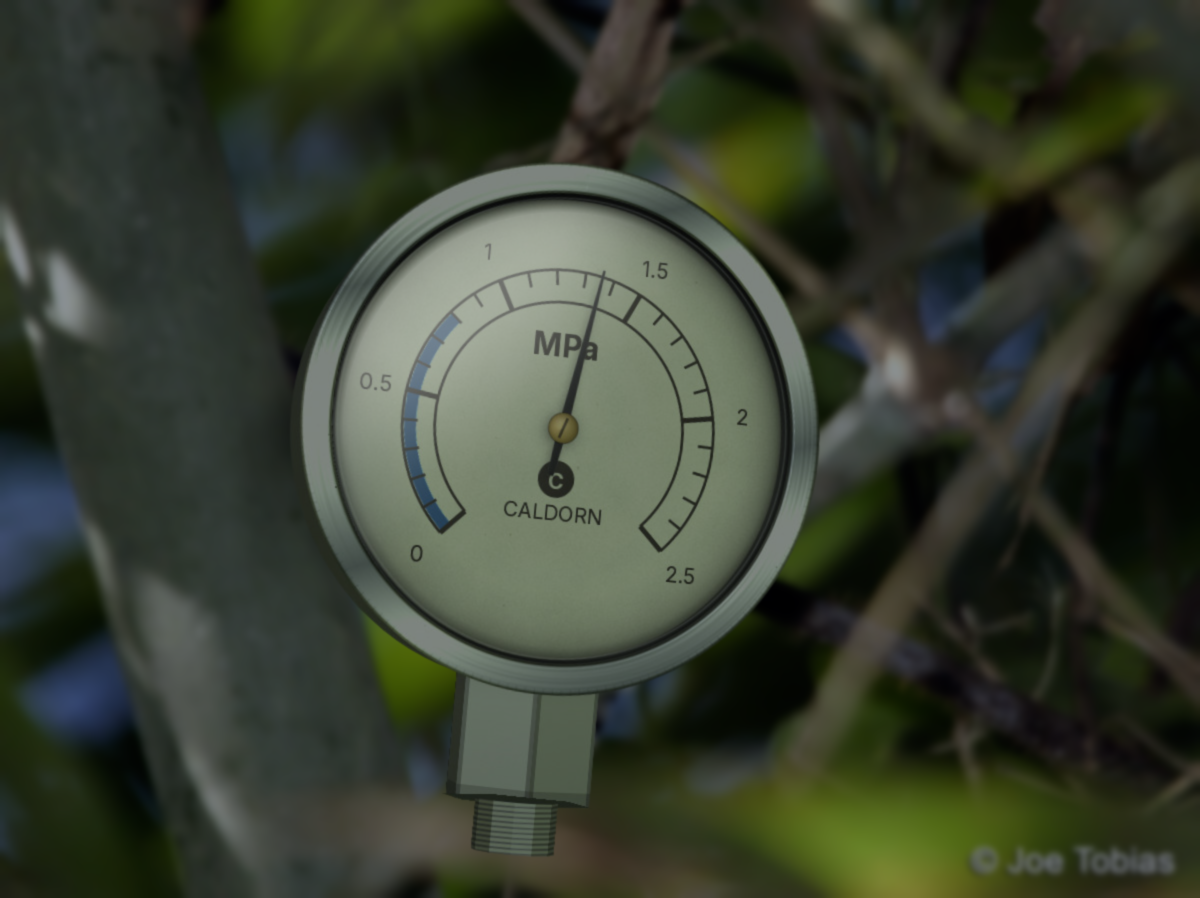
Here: 1.35
